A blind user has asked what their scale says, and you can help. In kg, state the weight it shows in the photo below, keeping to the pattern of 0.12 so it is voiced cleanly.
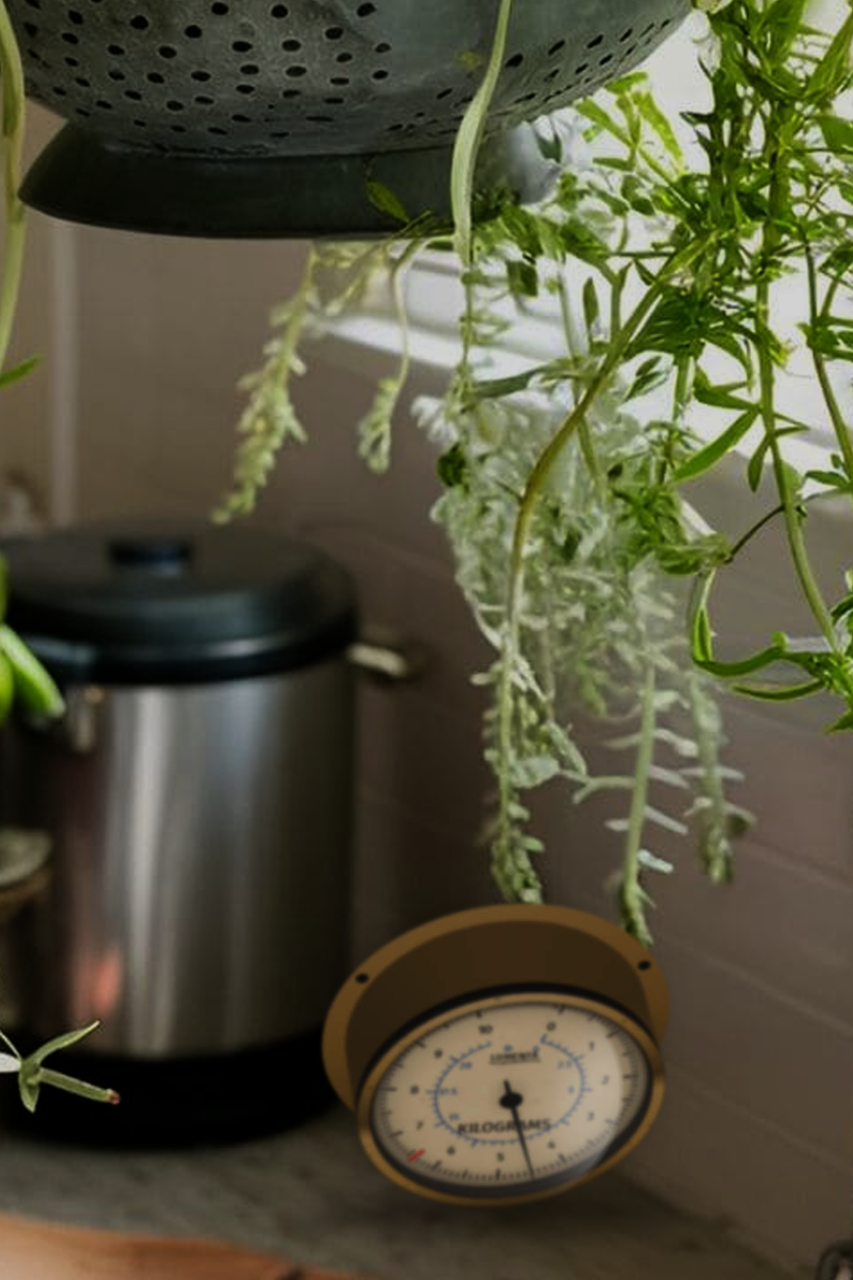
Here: 4.5
